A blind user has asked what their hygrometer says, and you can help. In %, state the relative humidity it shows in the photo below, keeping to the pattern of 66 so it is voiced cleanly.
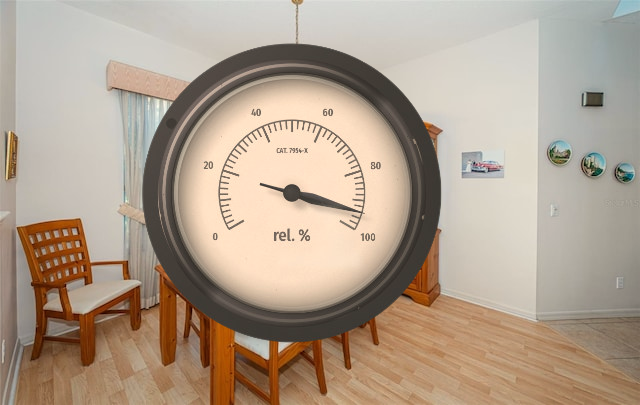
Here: 94
